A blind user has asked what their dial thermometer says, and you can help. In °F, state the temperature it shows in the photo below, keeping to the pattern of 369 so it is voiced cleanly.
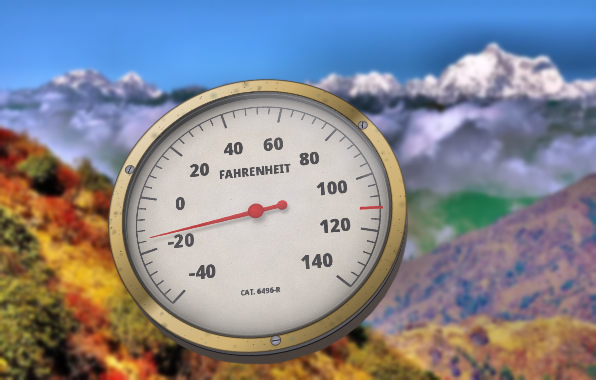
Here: -16
